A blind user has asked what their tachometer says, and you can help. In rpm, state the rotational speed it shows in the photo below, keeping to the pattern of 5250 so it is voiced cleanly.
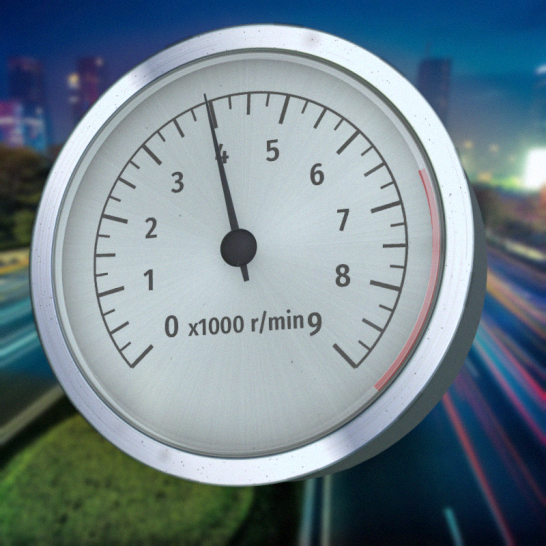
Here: 4000
